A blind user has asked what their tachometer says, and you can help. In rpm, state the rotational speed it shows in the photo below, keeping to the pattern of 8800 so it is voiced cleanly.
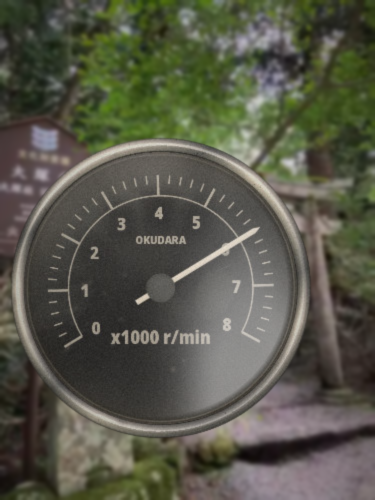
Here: 6000
